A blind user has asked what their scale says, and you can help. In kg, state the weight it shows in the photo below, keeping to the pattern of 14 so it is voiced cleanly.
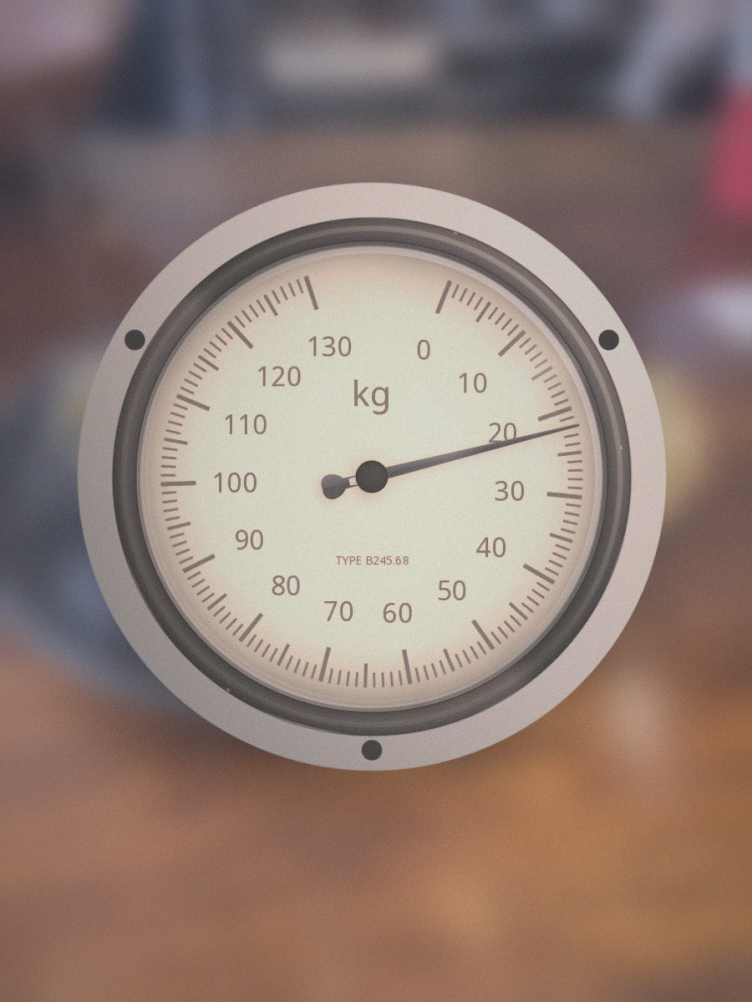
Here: 22
